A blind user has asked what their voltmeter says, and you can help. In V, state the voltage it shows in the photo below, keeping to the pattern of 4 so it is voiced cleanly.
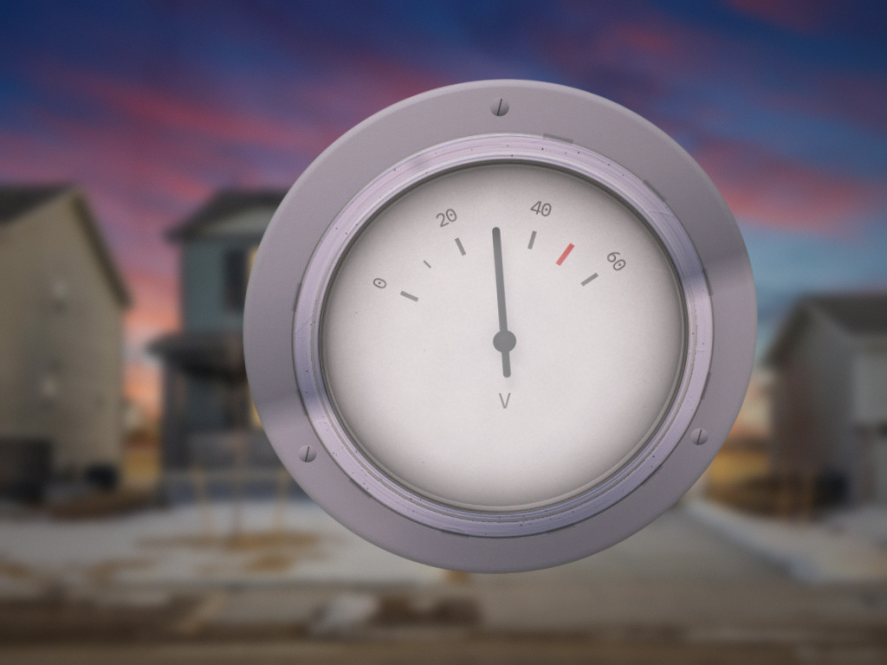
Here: 30
